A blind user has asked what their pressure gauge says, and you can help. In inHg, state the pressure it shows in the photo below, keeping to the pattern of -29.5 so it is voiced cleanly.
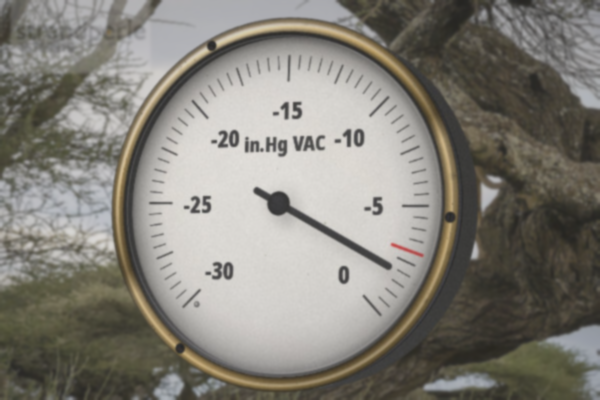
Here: -2
